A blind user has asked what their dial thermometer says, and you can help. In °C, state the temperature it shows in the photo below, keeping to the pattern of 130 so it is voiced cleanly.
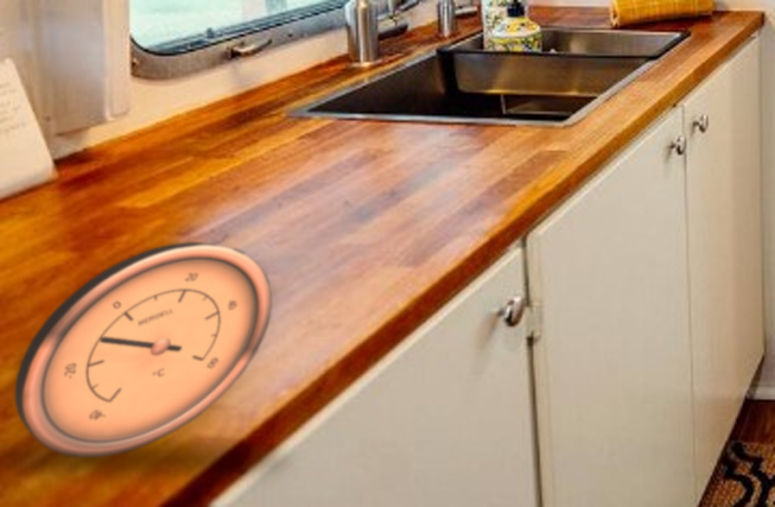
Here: -10
